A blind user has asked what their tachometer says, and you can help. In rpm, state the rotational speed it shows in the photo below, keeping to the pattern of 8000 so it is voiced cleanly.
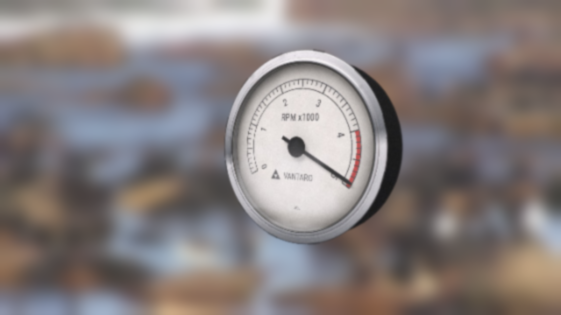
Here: 4900
